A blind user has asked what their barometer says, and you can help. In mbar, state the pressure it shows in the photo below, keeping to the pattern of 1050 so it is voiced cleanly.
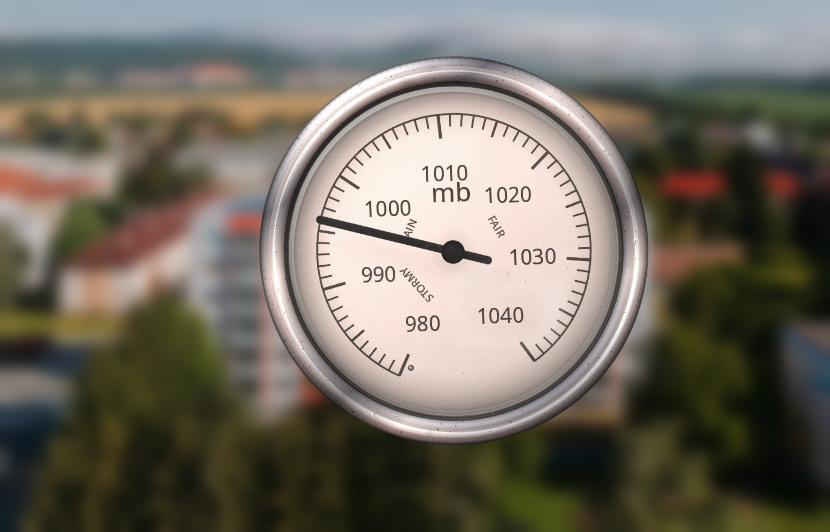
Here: 996
